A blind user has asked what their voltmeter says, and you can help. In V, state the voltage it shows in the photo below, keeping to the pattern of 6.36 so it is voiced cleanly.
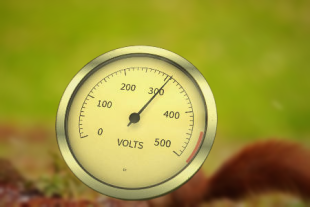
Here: 310
